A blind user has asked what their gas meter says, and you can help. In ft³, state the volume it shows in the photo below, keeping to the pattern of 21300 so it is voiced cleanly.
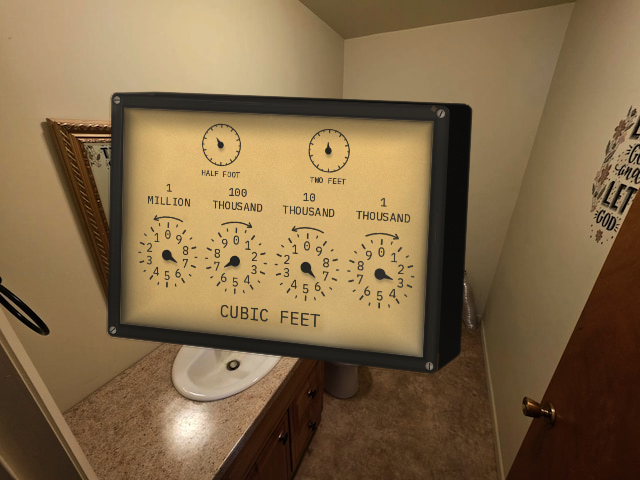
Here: 666300
